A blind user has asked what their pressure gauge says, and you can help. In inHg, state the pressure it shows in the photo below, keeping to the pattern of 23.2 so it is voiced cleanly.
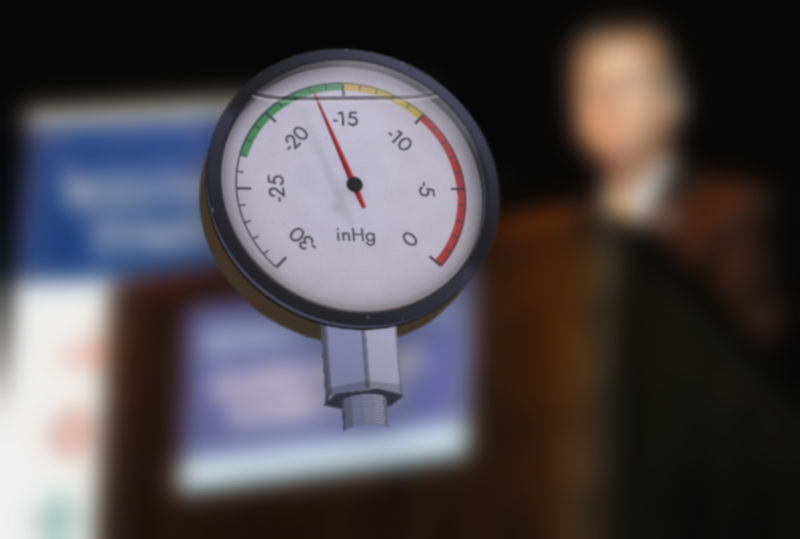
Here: -17
